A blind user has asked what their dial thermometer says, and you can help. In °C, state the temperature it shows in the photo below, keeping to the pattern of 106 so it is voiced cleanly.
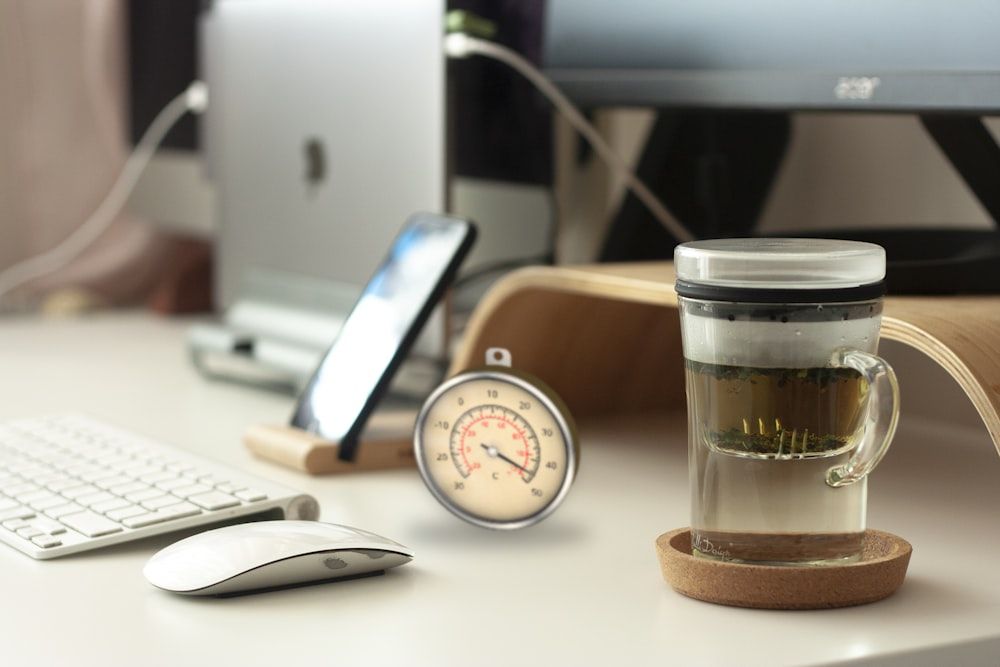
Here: 45
